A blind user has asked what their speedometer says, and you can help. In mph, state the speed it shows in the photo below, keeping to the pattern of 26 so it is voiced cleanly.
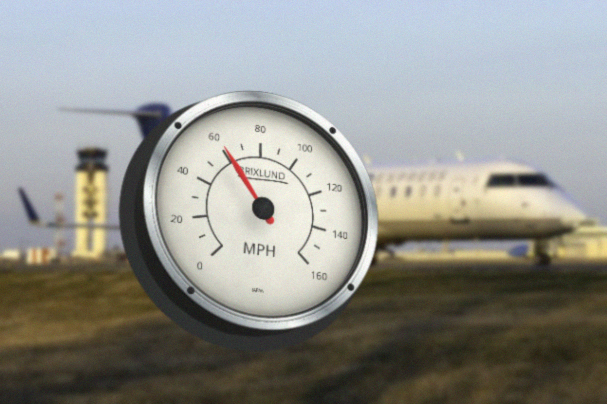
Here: 60
